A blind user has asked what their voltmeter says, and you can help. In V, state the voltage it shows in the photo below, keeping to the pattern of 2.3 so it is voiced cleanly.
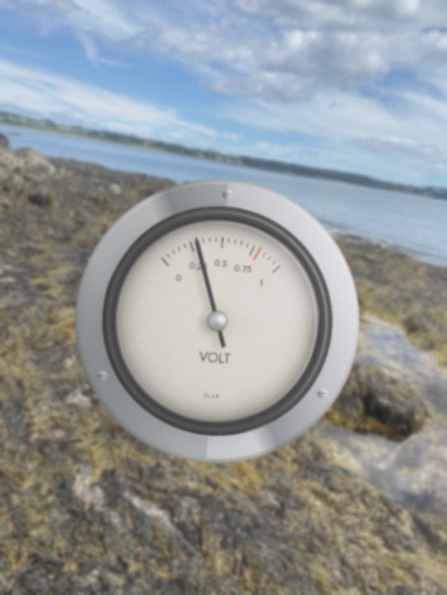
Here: 0.3
